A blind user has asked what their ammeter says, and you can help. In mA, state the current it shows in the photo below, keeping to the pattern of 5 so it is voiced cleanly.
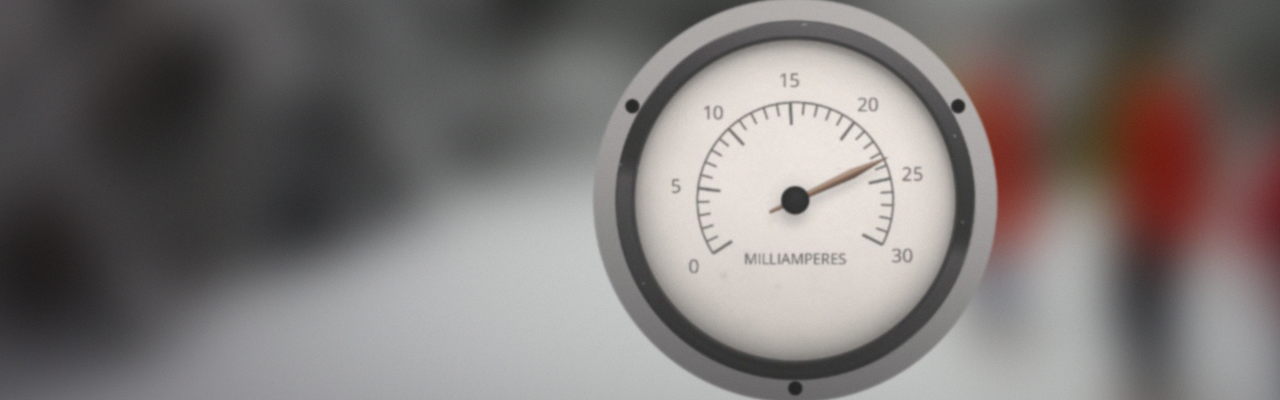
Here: 23.5
